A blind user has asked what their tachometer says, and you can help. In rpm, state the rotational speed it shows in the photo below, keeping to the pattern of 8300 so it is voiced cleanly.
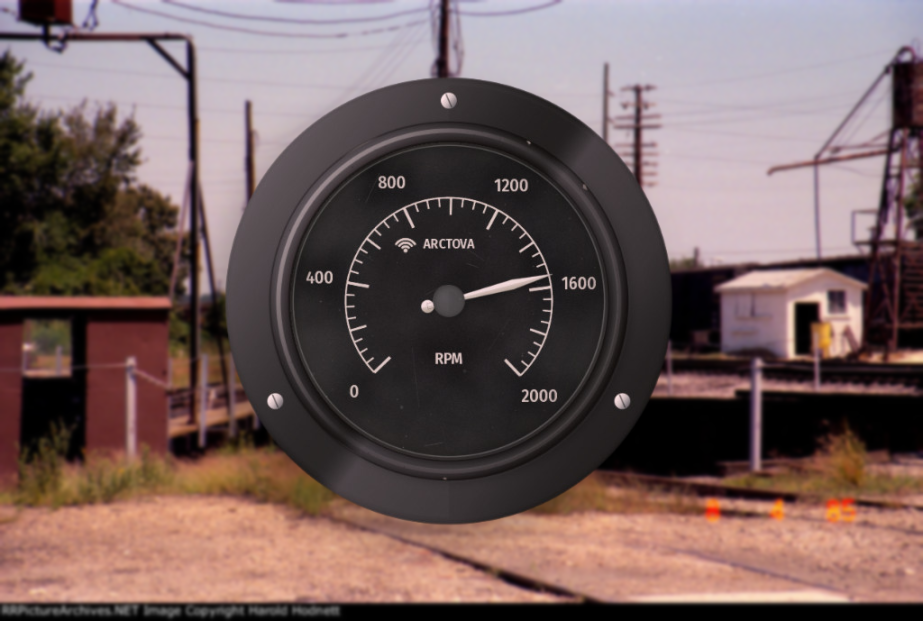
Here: 1550
